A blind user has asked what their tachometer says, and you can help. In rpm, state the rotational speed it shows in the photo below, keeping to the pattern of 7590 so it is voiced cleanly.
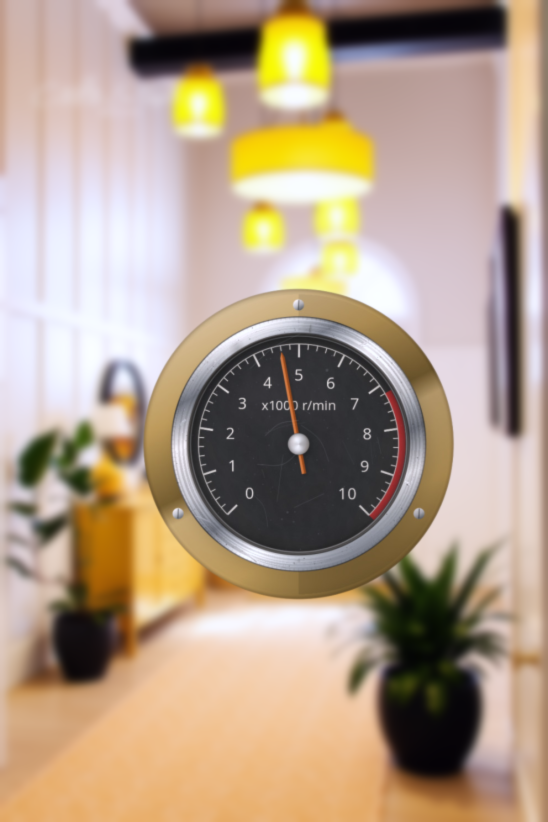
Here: 4600
